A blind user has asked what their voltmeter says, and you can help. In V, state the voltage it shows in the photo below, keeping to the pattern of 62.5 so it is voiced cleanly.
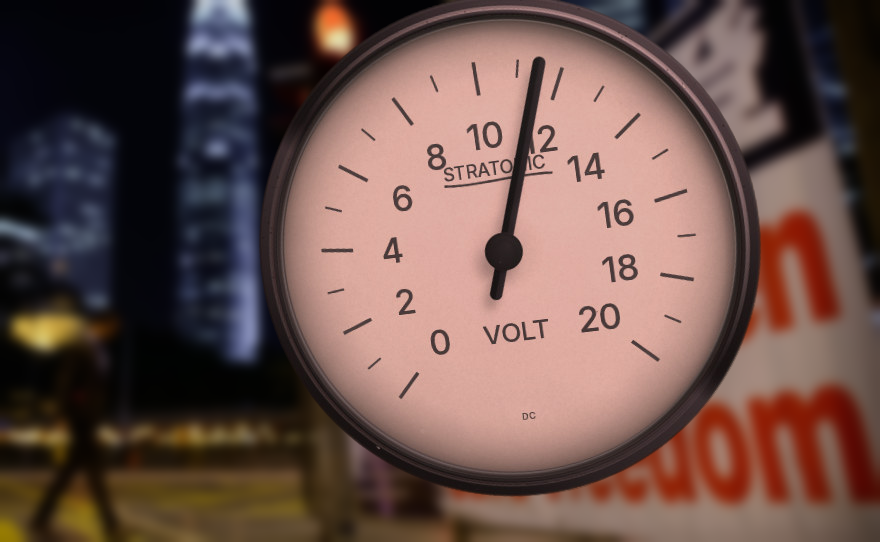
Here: 11.5
